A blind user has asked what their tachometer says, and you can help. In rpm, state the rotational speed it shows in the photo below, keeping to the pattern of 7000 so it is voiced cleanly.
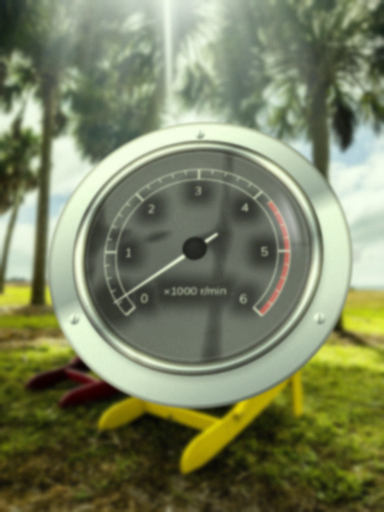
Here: 200
